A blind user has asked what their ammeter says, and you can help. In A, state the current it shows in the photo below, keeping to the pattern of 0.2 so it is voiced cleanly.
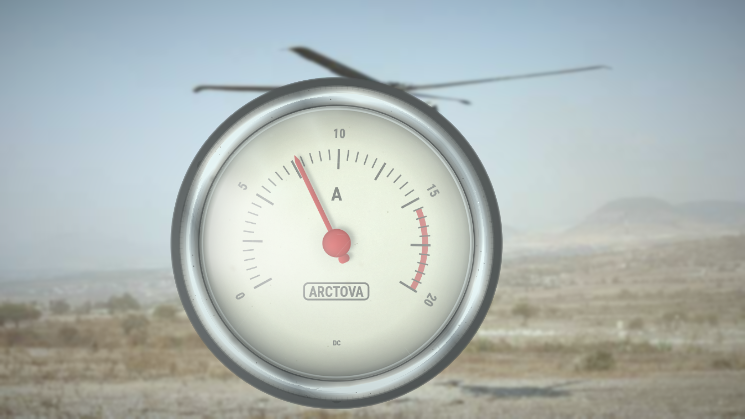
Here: 7.75
